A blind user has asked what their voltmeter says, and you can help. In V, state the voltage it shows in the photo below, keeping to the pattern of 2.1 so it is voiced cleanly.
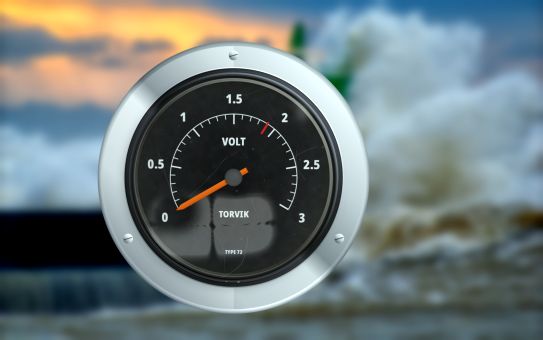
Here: 0
